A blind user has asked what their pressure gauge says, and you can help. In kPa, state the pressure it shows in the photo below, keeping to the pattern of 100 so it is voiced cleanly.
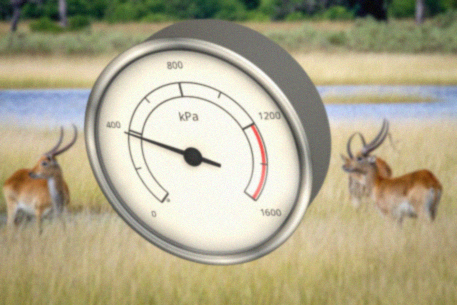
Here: 400
